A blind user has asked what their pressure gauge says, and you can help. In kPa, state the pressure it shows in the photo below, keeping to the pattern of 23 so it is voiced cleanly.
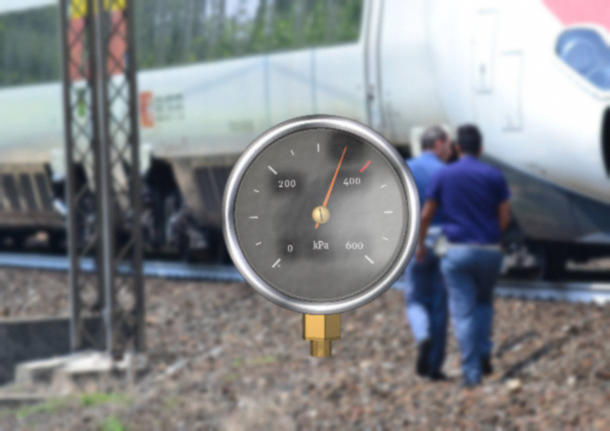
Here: 350
